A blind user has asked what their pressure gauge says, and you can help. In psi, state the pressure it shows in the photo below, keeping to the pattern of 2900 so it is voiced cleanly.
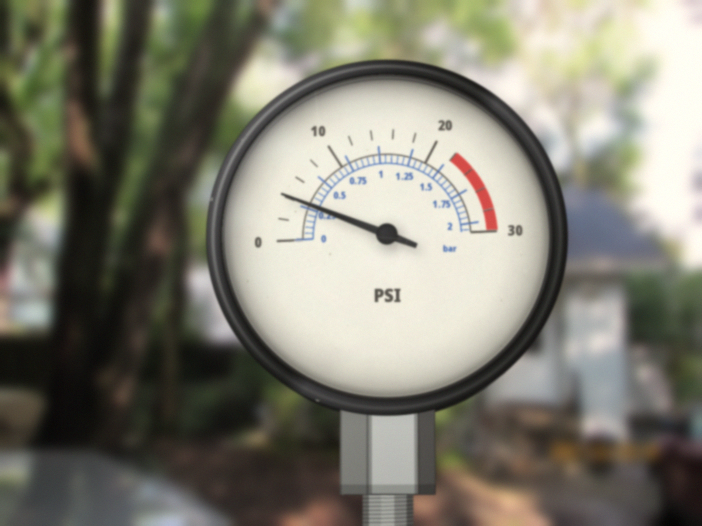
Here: 4
